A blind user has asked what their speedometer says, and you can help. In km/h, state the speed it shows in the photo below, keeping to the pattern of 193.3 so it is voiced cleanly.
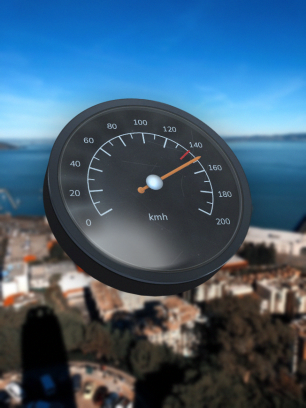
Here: 150
